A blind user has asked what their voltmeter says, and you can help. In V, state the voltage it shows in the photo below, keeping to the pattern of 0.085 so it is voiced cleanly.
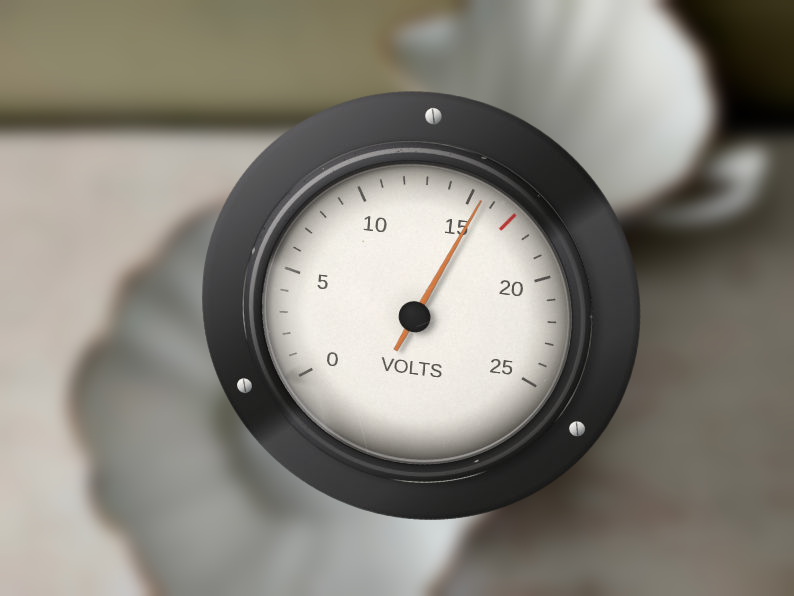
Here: 15.5
